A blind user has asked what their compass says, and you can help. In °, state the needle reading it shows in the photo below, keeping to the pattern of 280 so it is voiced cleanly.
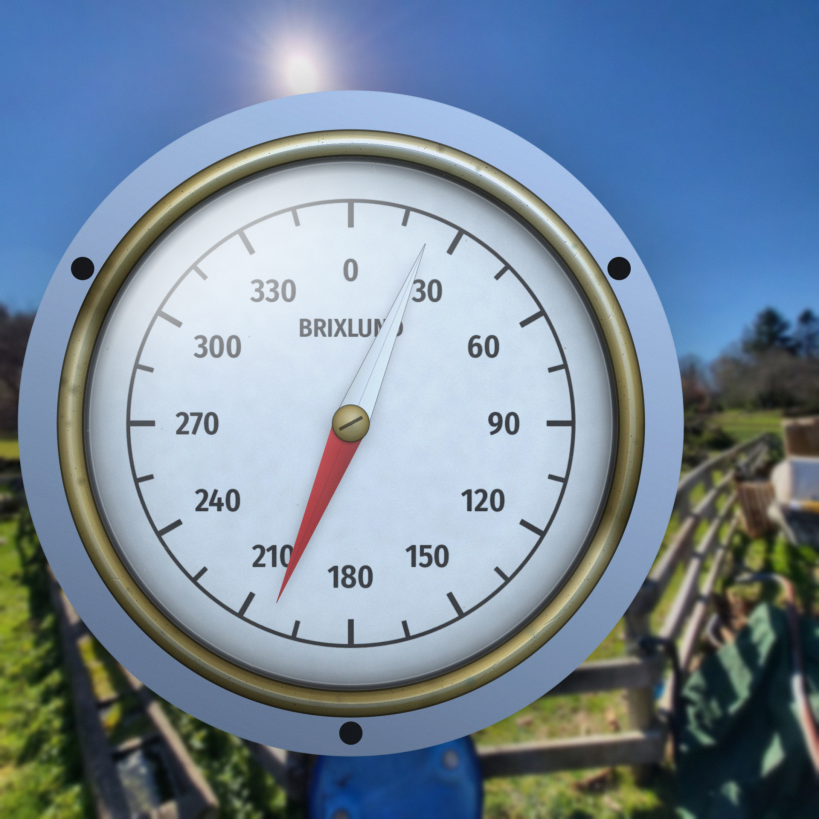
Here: 202.5
